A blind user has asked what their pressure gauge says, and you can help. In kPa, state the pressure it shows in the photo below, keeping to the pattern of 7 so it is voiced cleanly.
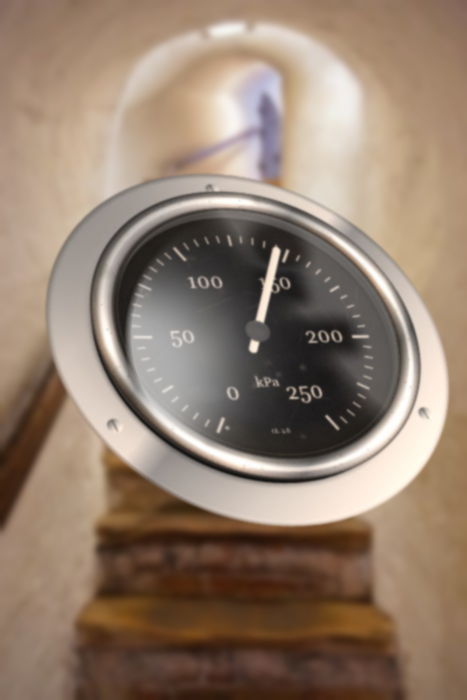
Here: 145
